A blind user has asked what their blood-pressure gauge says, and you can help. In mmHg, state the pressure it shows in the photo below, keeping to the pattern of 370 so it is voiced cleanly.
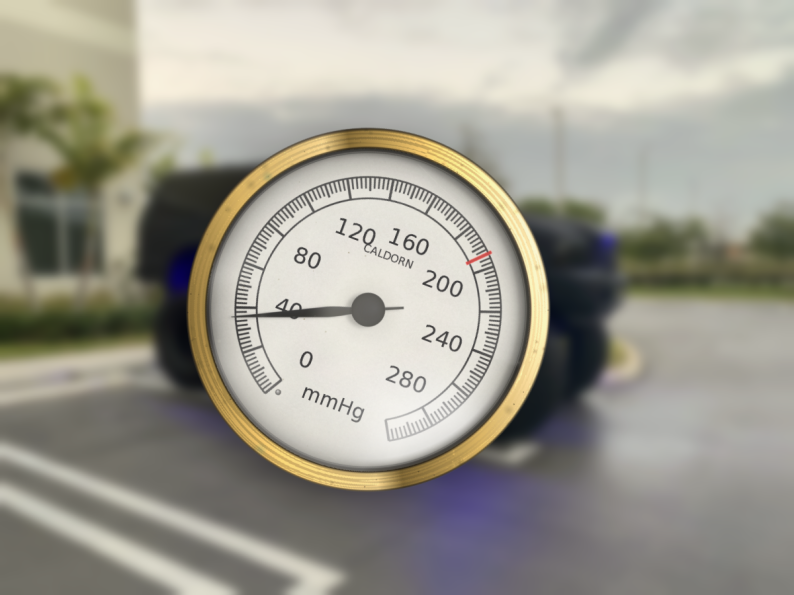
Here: 36
